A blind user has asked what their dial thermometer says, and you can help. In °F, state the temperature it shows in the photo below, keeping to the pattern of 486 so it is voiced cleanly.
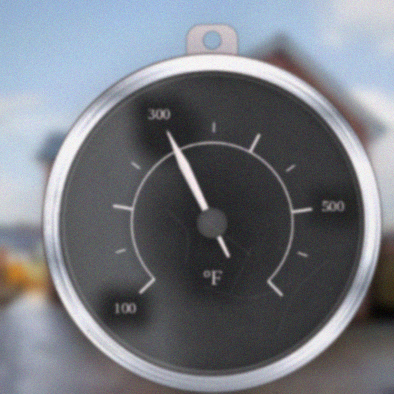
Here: 300
